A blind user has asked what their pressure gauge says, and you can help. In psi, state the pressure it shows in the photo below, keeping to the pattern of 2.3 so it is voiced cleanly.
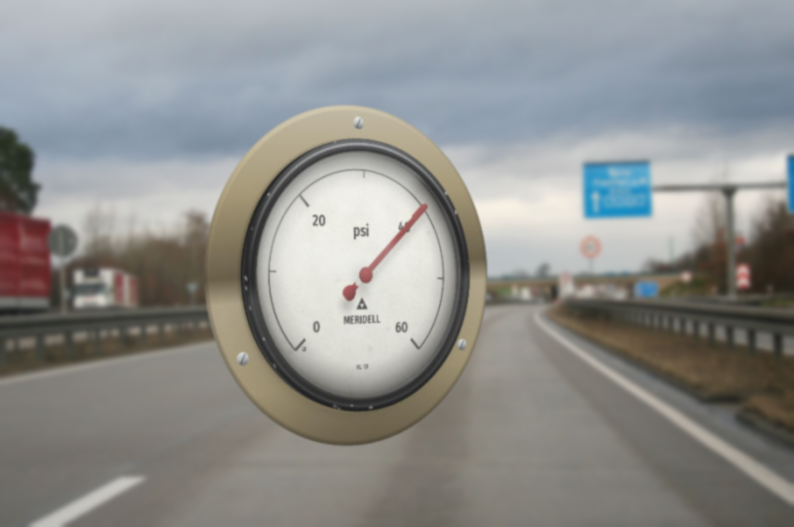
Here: 40
